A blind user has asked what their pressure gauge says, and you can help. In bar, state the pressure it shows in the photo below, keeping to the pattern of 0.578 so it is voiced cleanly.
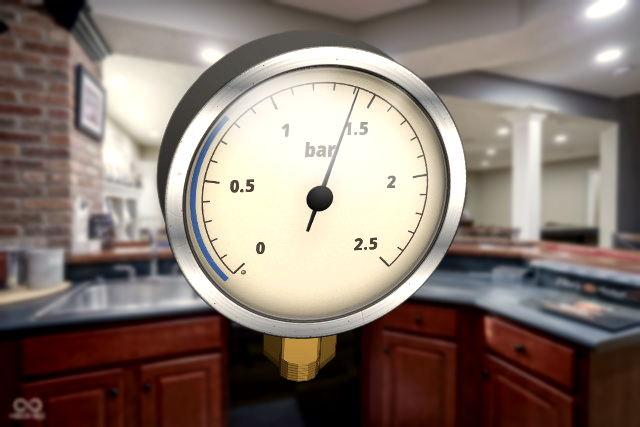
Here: 1.4
